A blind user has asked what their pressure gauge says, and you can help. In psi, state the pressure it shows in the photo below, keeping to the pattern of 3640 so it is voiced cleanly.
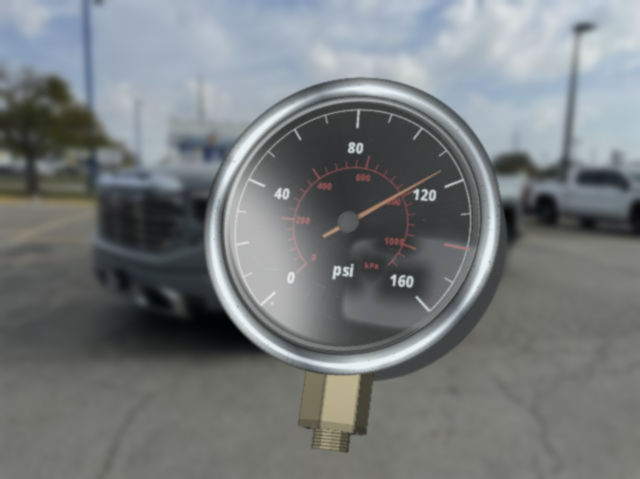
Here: 115
